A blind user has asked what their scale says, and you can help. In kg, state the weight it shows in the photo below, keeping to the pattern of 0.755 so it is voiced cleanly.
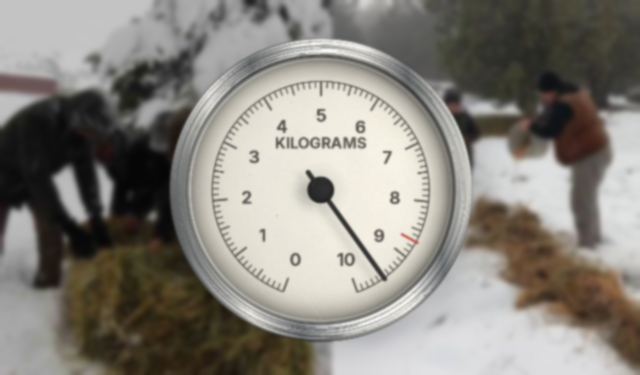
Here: 9.5
